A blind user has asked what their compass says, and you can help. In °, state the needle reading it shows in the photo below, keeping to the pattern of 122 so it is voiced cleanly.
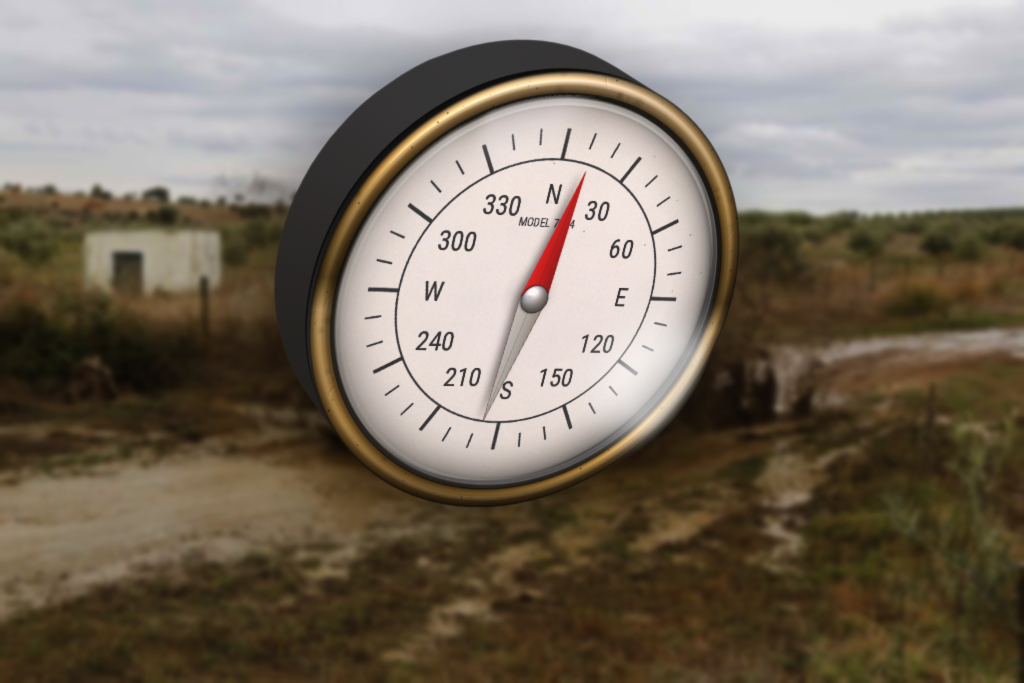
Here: 10
